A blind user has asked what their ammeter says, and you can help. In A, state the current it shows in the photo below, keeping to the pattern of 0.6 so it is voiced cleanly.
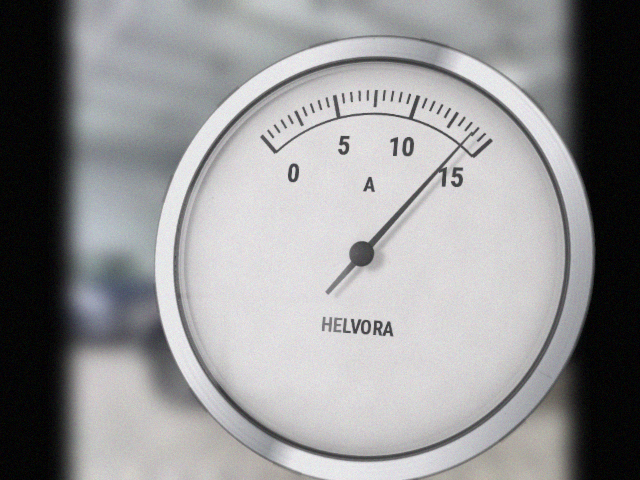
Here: 14
